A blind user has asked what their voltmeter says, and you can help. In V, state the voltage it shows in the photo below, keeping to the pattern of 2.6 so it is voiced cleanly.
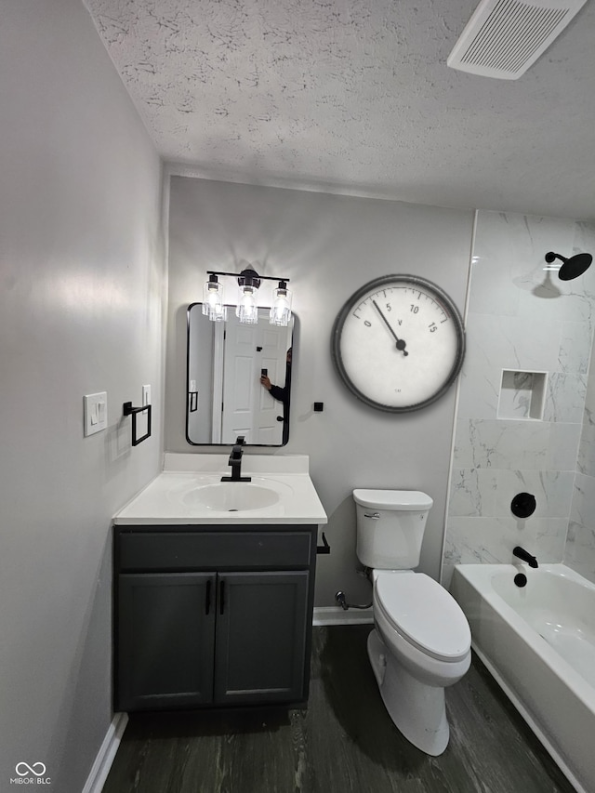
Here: 3
